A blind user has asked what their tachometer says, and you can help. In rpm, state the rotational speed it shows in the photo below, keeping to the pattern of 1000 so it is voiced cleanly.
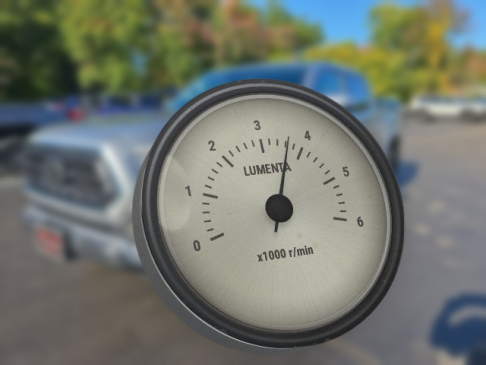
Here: 3600
